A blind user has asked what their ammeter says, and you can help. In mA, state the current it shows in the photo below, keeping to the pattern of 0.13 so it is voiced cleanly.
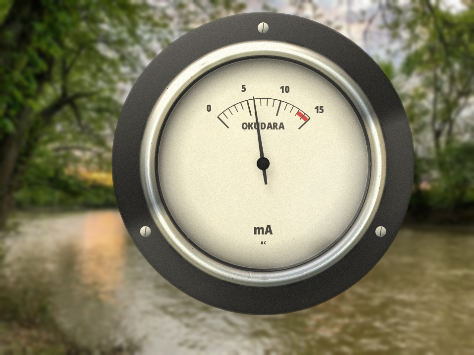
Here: 6
